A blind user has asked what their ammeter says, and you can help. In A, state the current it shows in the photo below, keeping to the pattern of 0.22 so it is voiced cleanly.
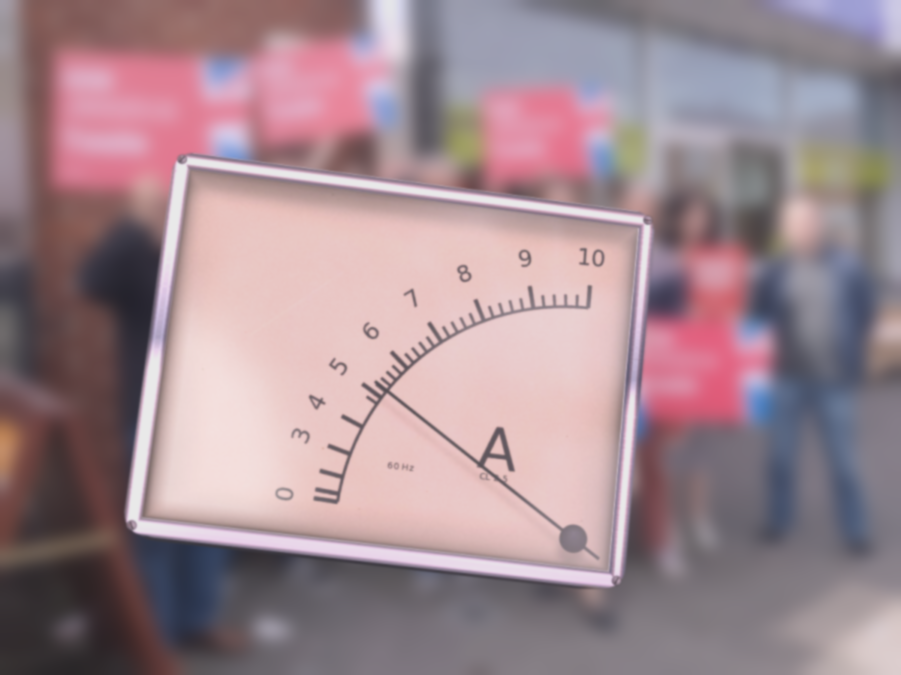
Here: 5.2
